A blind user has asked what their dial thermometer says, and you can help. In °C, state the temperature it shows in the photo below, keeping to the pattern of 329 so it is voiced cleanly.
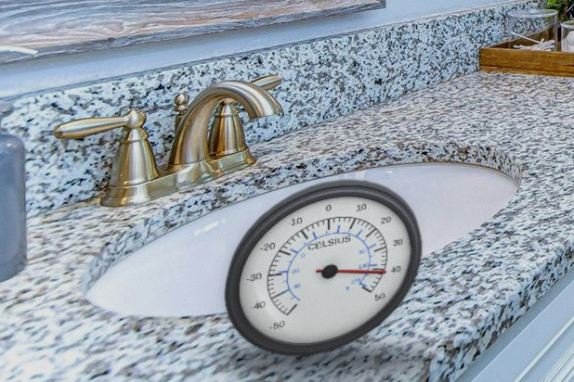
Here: 40
